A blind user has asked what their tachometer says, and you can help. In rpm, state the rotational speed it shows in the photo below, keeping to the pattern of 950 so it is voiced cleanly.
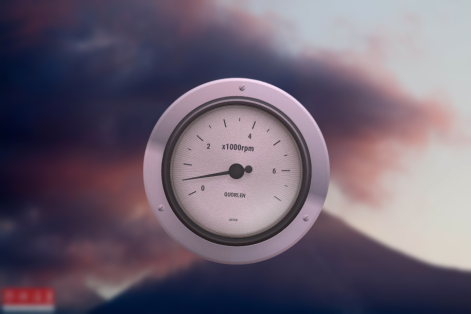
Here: 500
